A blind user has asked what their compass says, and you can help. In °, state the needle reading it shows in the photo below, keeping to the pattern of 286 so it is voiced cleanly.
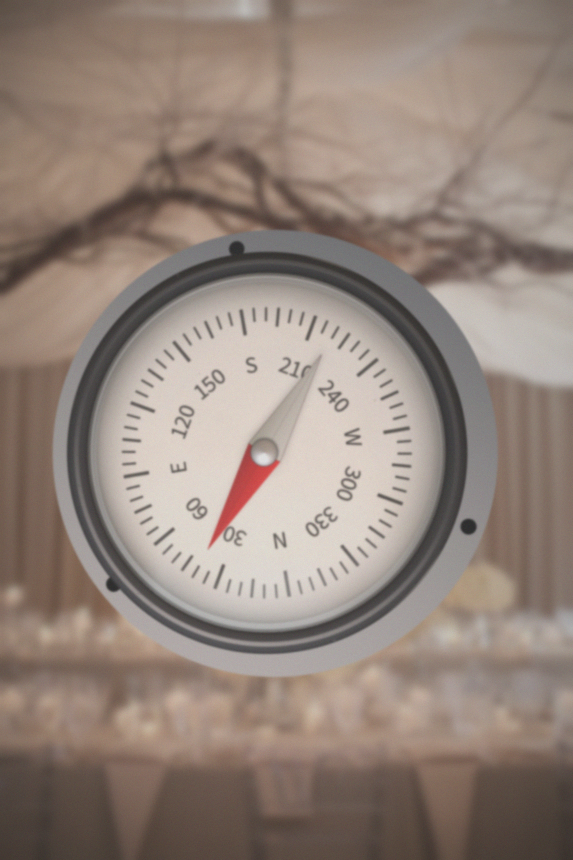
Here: 40
